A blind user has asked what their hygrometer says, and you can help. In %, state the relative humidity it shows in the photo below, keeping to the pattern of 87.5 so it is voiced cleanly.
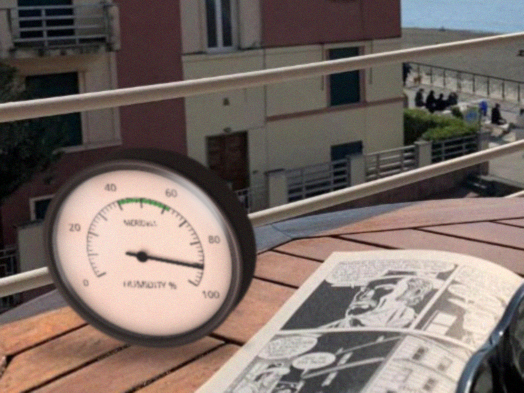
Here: 90
